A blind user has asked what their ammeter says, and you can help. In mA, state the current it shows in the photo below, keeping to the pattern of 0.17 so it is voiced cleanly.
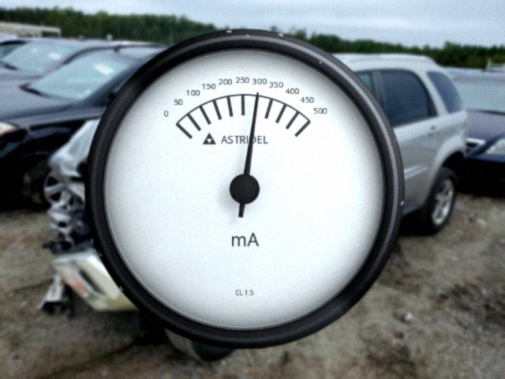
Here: 300
